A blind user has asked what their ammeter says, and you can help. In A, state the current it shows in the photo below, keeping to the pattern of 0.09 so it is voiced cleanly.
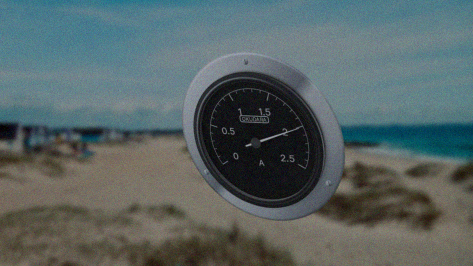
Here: 2
